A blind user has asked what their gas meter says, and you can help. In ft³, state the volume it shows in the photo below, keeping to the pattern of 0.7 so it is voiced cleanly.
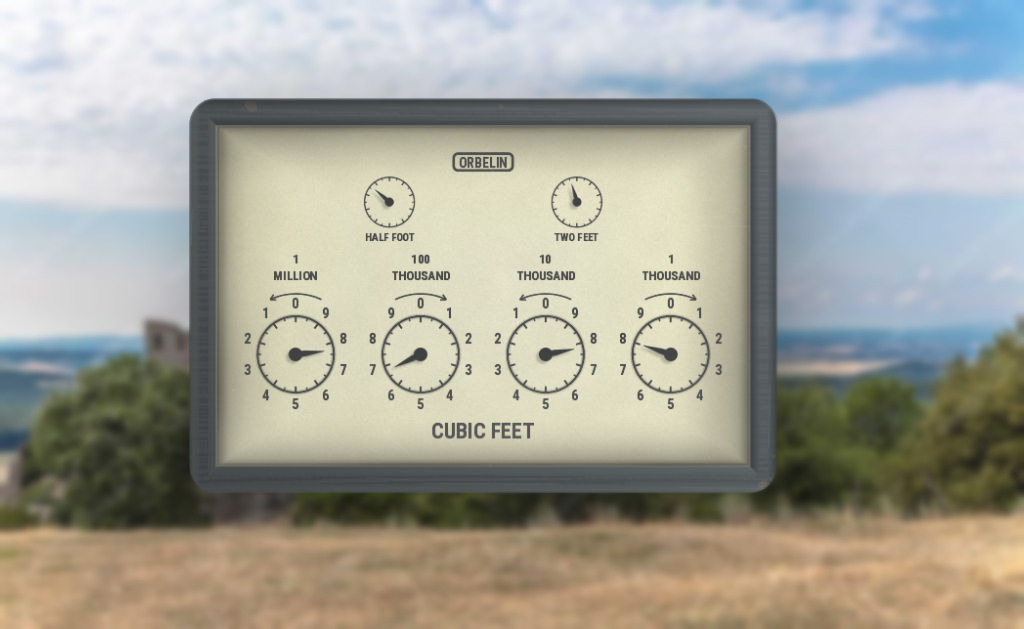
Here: 767800
